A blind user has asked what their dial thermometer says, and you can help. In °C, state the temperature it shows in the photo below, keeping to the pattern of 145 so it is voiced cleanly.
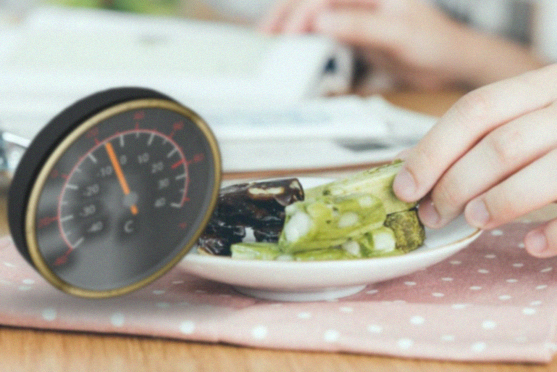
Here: -5
